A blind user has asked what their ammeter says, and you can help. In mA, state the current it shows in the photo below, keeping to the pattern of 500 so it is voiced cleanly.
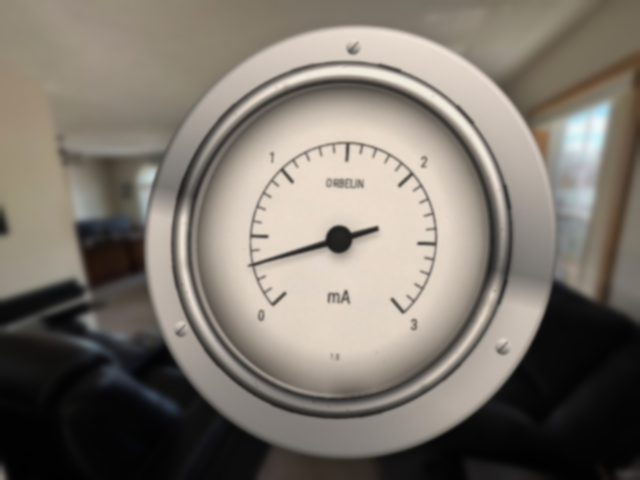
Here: 0.3
